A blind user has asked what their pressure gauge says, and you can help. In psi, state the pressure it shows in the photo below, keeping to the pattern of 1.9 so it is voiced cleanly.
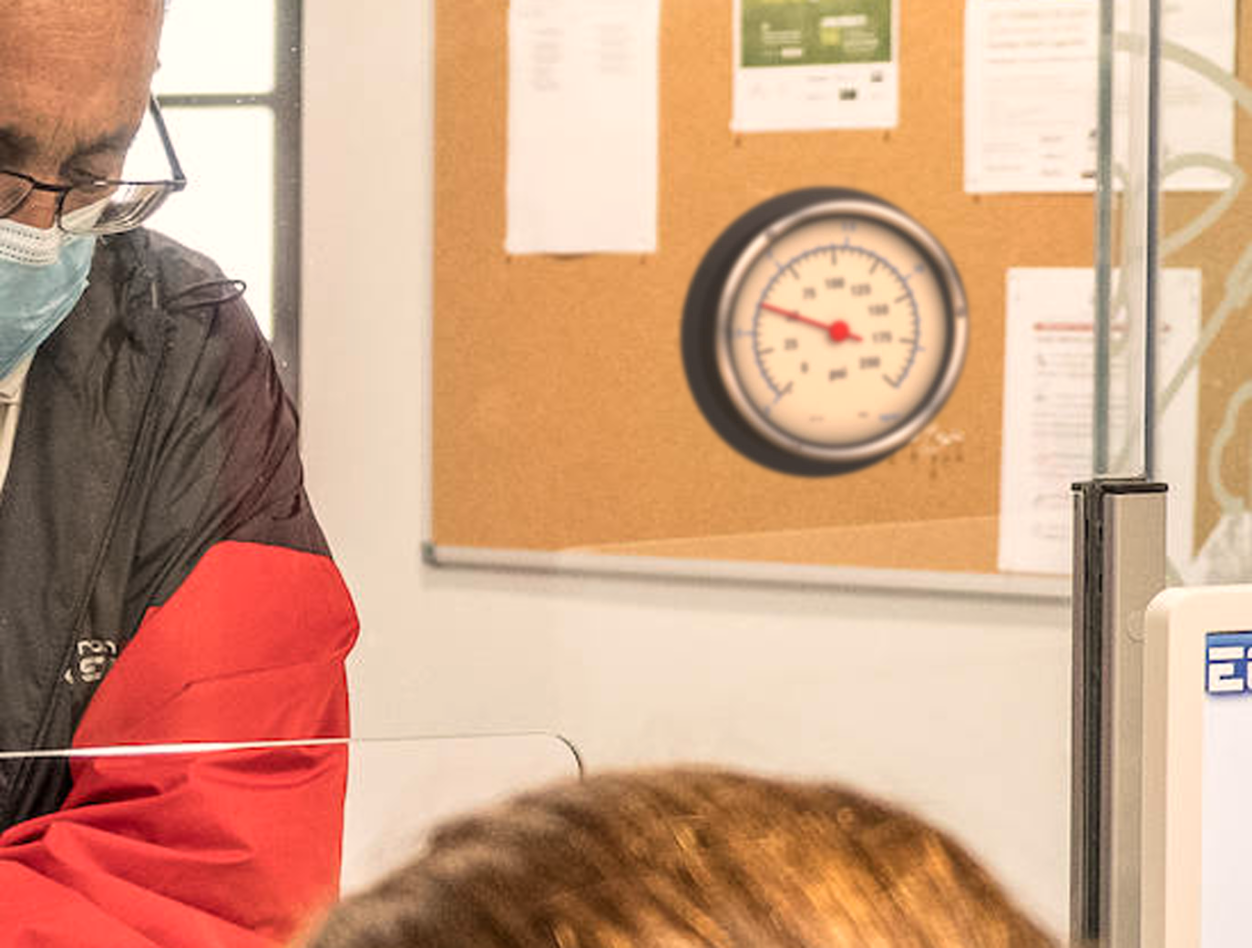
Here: 50
